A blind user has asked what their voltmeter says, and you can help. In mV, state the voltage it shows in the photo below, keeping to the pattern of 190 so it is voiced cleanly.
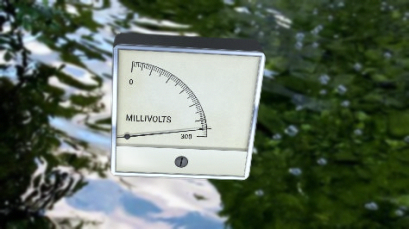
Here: 275
